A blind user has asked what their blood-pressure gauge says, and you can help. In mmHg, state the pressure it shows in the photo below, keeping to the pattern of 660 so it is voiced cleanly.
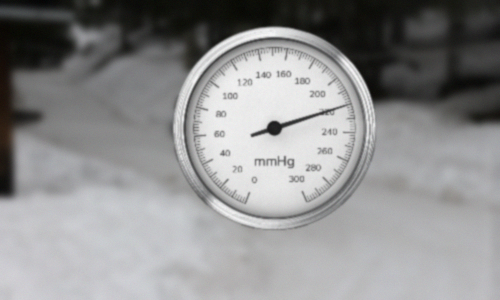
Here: 220
